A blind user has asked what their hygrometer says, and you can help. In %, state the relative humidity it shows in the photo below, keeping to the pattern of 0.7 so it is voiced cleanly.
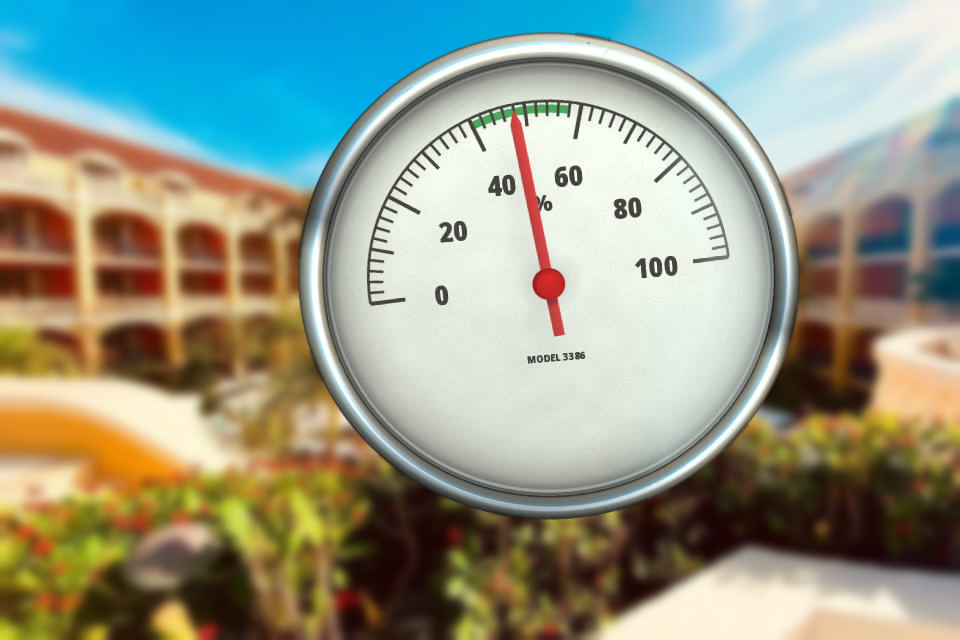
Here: 48
